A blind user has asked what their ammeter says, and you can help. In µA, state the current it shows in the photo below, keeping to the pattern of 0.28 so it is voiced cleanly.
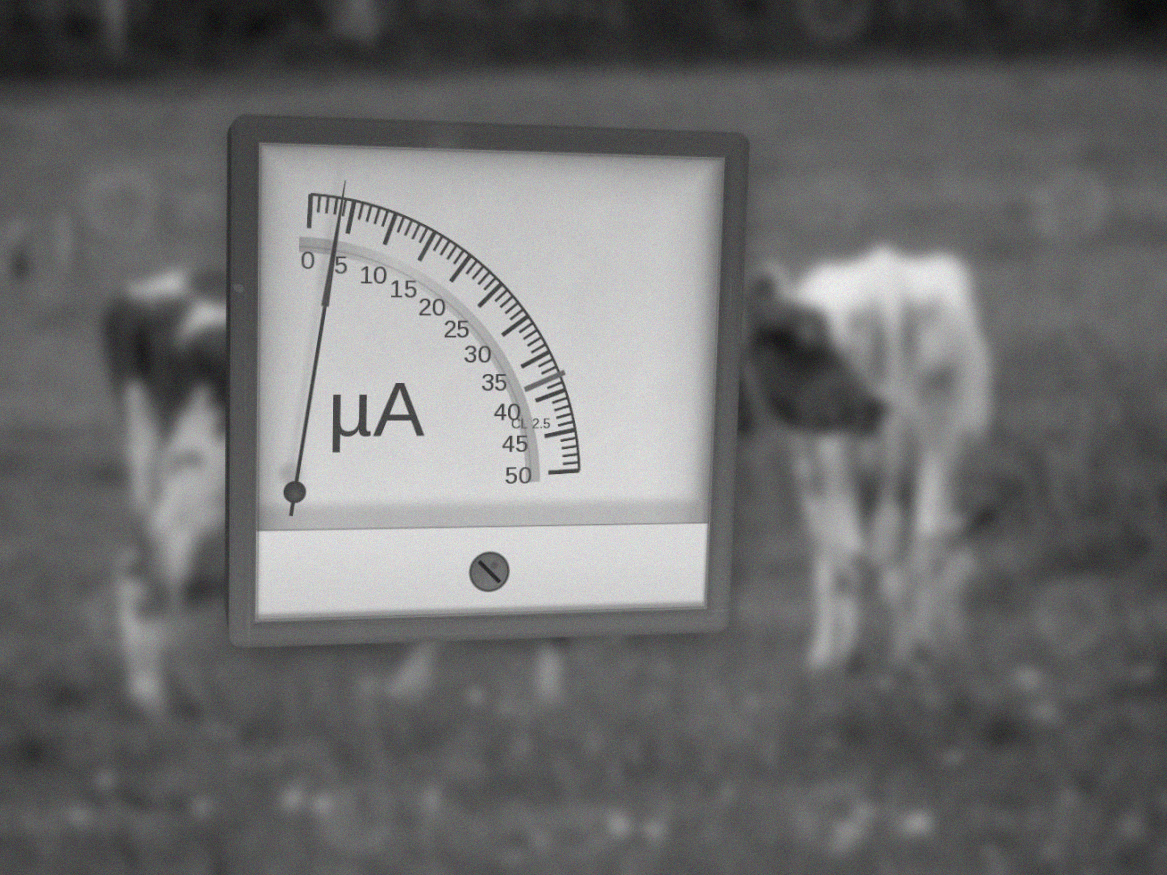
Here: 3.5
